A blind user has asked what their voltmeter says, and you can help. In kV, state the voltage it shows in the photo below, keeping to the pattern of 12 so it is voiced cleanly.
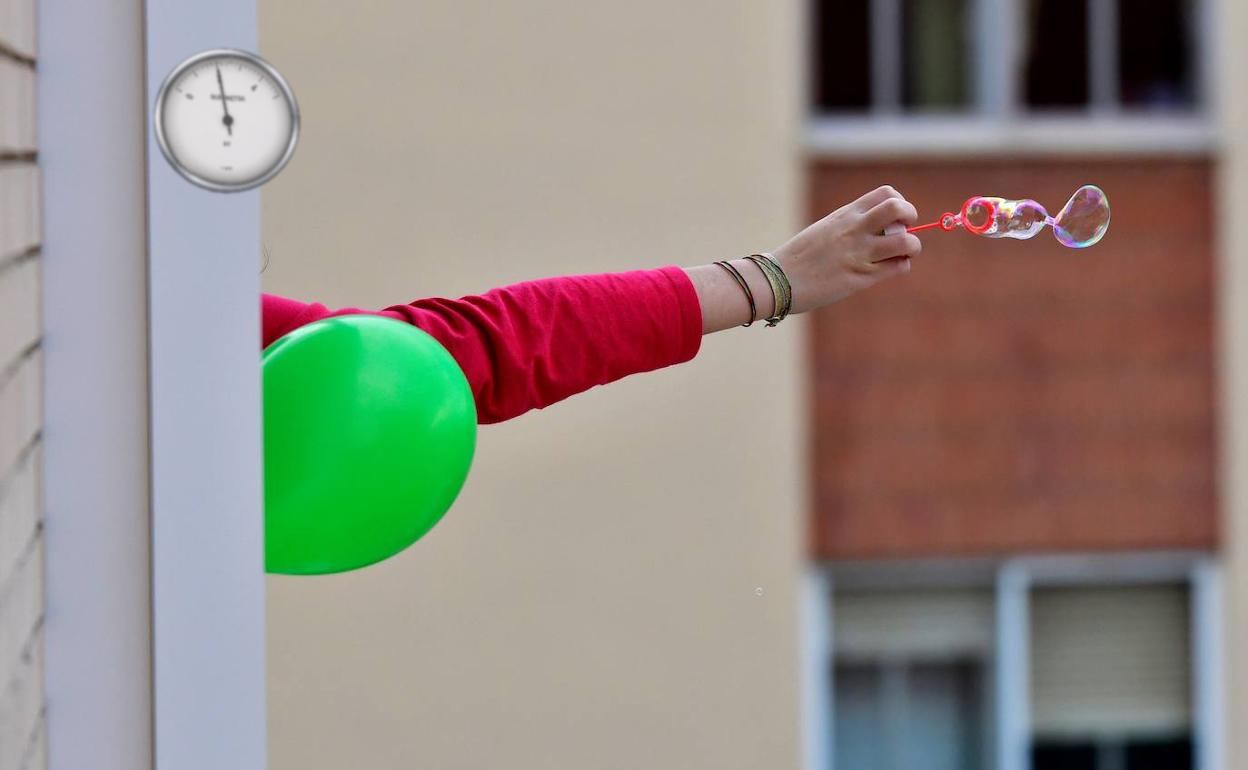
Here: 2
